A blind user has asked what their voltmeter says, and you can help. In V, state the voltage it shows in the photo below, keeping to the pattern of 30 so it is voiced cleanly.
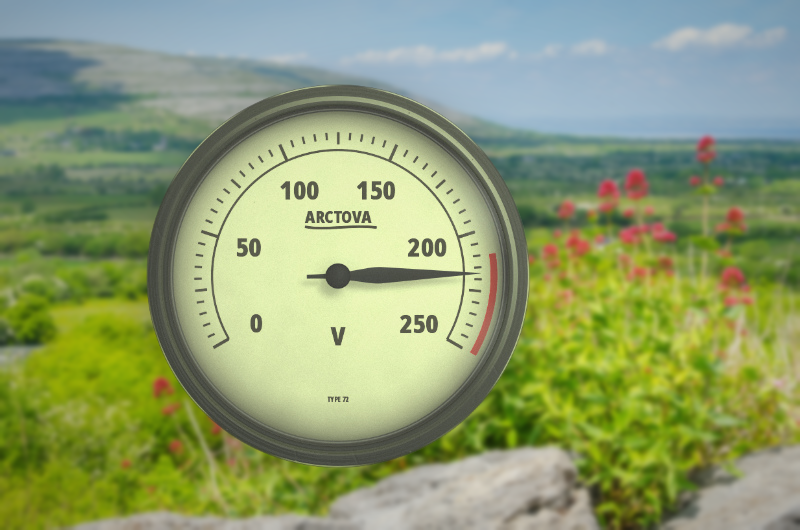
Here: 217.5
